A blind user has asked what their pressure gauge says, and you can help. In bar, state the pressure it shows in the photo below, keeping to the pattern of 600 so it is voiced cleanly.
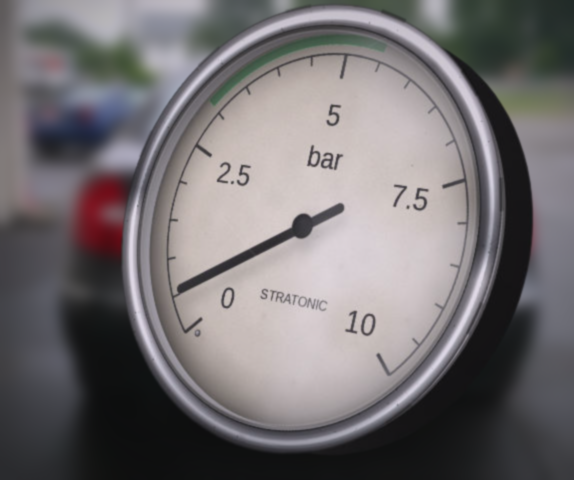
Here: 0.5
